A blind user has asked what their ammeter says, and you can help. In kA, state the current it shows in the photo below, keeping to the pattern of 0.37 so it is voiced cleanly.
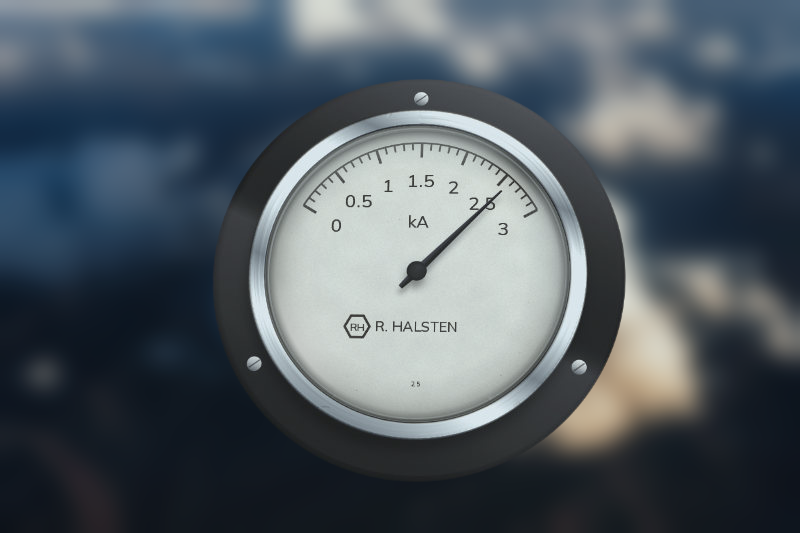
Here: 2.6
